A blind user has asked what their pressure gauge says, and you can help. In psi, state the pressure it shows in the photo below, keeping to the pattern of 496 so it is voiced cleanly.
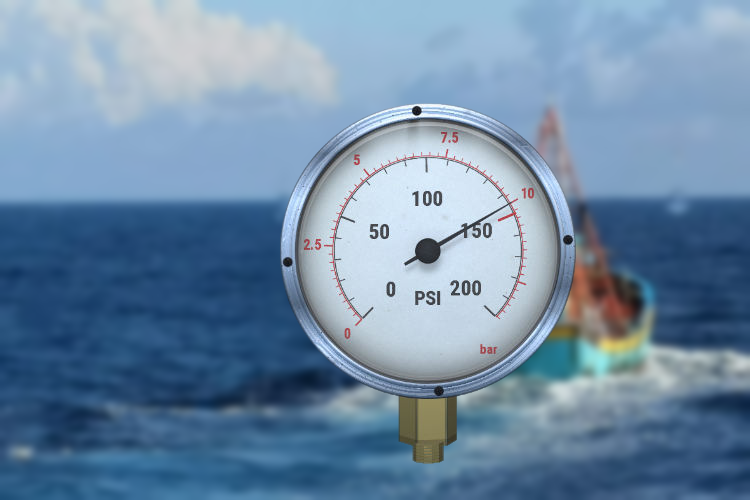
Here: 145
